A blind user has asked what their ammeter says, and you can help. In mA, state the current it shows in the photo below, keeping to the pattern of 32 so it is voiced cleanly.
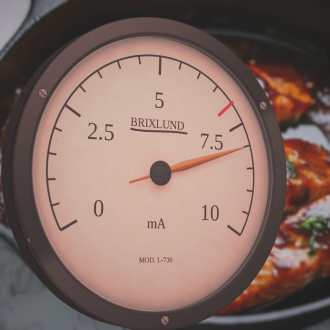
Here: 8
